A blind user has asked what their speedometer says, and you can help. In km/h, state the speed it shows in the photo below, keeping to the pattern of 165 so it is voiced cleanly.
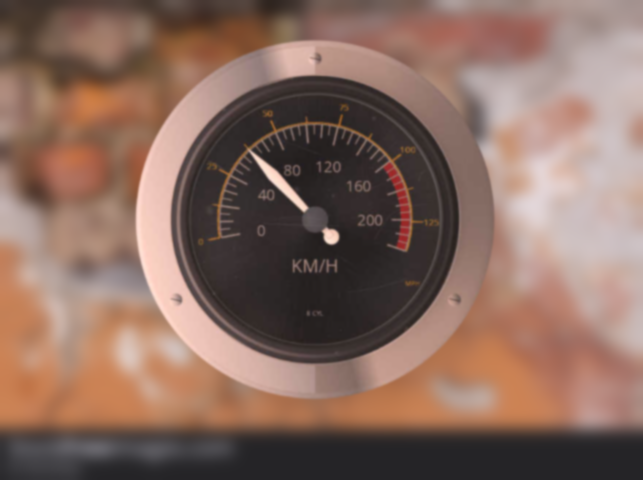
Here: 60
